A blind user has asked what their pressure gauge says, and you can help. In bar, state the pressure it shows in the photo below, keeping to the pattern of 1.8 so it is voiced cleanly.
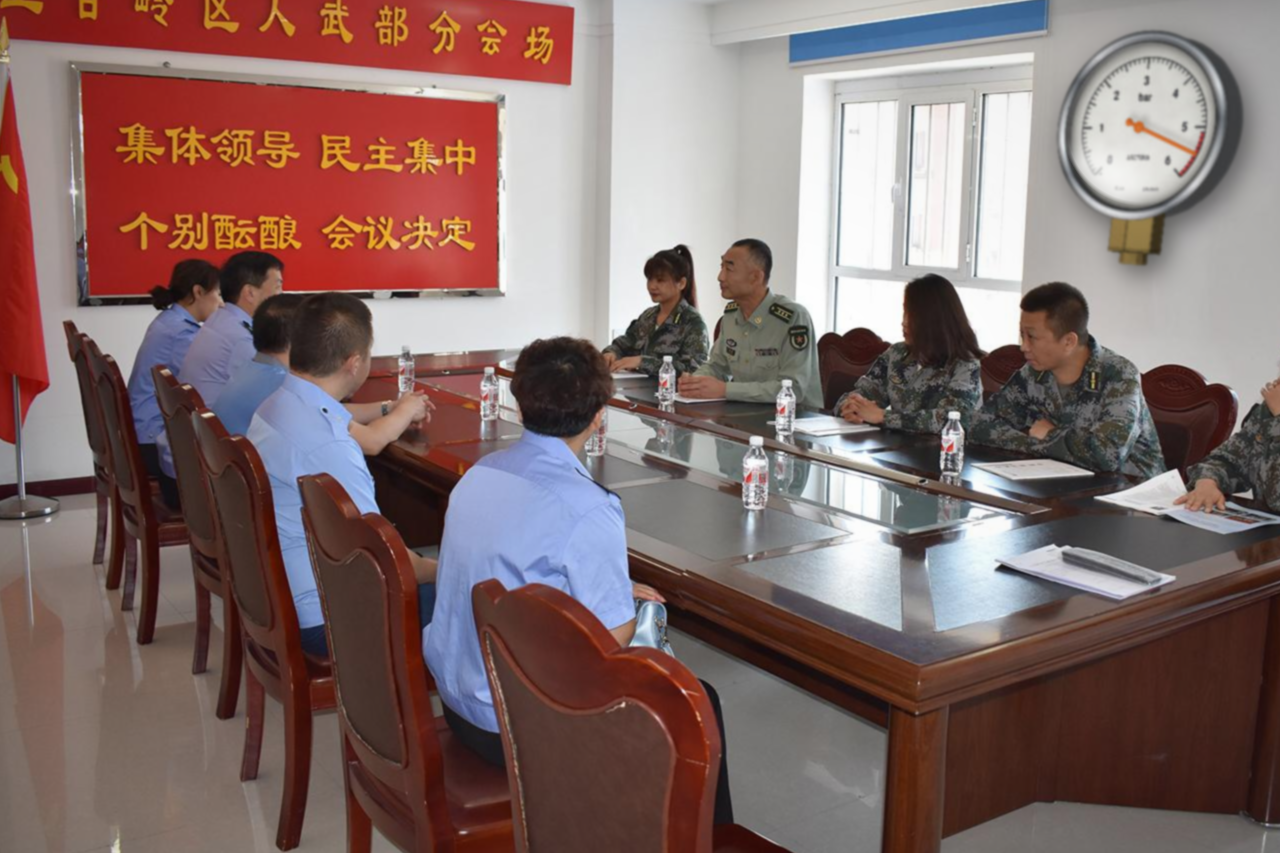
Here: 5.5
